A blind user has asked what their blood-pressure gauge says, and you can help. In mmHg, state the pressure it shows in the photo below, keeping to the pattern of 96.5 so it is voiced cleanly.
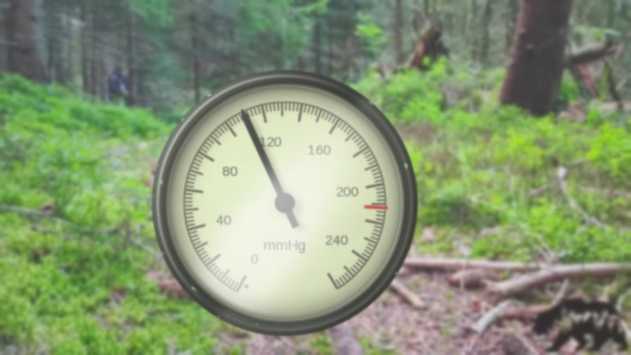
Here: 110
